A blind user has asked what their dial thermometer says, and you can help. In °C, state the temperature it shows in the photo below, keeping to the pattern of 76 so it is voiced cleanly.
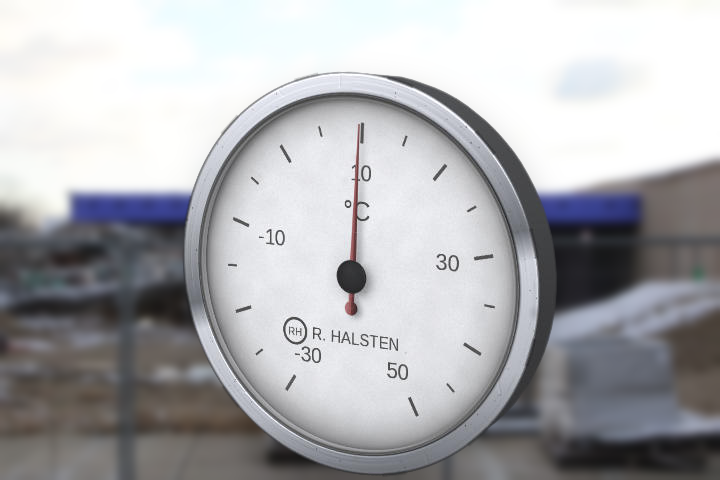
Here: 10
